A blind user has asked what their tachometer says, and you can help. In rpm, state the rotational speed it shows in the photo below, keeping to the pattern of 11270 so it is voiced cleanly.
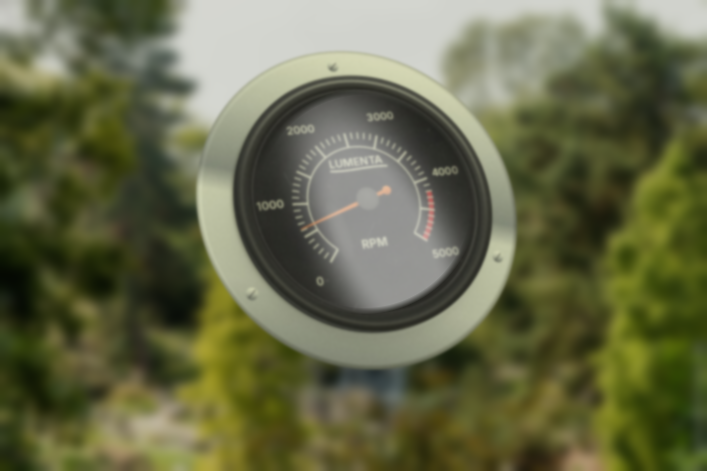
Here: 600
